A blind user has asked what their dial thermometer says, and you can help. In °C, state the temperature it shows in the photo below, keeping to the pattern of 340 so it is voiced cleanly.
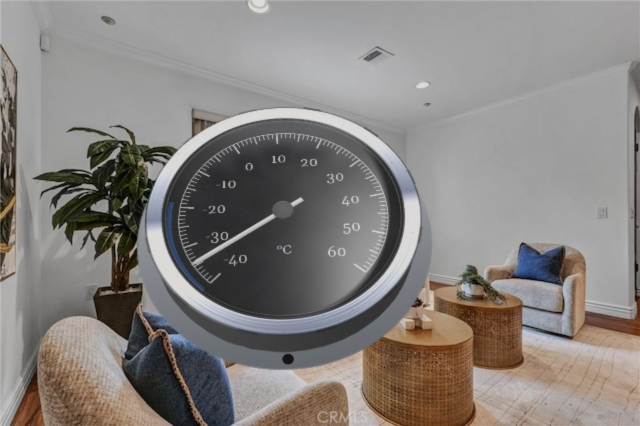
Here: -35
